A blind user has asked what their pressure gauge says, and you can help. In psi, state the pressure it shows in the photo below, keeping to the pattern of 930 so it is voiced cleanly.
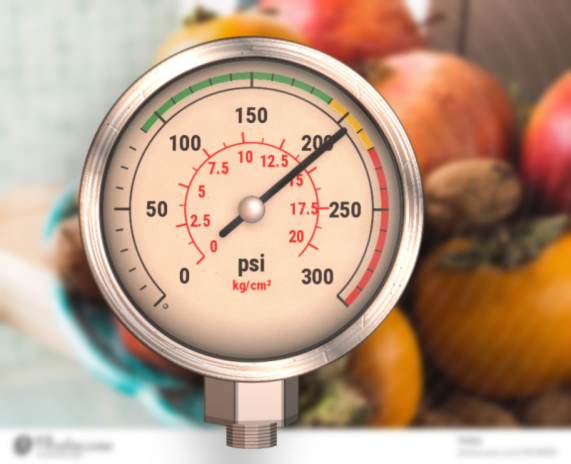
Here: 205
